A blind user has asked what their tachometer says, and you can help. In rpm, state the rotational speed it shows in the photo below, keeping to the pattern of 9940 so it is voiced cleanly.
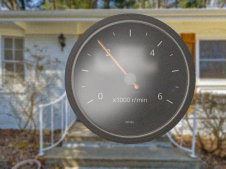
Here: 2000
